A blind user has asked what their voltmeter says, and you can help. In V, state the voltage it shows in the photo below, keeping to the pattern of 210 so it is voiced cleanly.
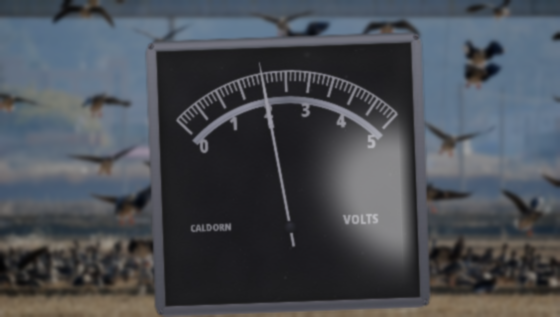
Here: 2
